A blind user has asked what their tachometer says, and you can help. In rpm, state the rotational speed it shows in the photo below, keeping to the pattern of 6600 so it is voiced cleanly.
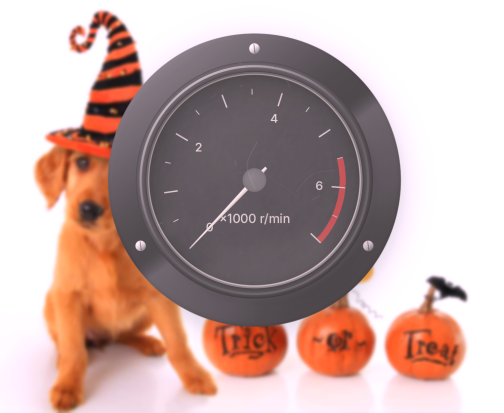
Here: 0
